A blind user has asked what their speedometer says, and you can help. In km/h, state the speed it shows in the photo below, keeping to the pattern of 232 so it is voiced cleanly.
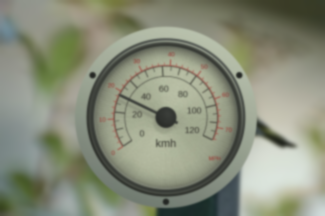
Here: 30
